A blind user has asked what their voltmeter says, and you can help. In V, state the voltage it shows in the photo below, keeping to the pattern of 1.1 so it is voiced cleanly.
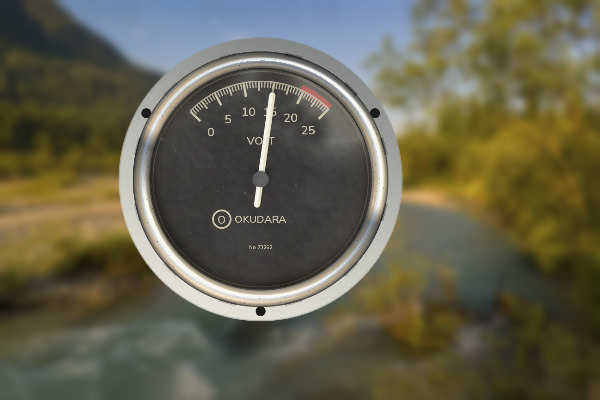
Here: 15
